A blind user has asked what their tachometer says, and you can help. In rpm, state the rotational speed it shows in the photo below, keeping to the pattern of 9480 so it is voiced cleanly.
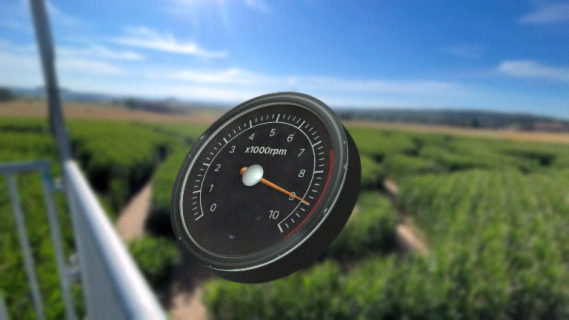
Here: 9000
